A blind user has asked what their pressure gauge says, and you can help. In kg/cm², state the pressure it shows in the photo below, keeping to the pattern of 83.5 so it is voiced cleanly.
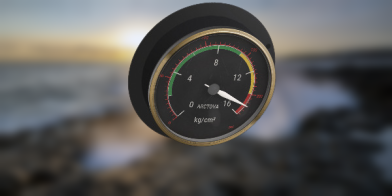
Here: 15
